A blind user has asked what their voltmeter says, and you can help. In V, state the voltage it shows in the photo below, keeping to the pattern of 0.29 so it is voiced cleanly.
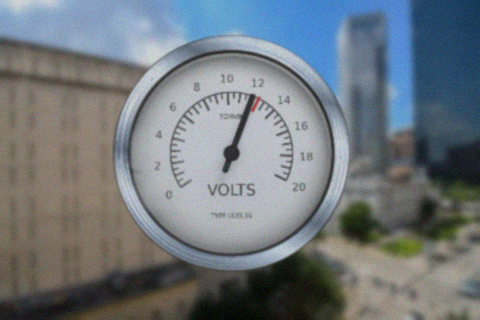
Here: 12
